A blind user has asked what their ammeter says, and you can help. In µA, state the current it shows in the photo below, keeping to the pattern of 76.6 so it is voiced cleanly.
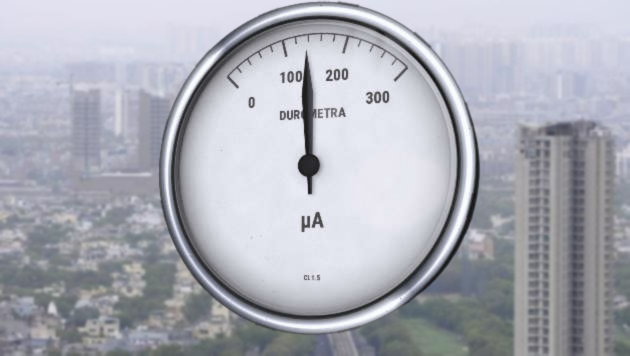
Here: 140
